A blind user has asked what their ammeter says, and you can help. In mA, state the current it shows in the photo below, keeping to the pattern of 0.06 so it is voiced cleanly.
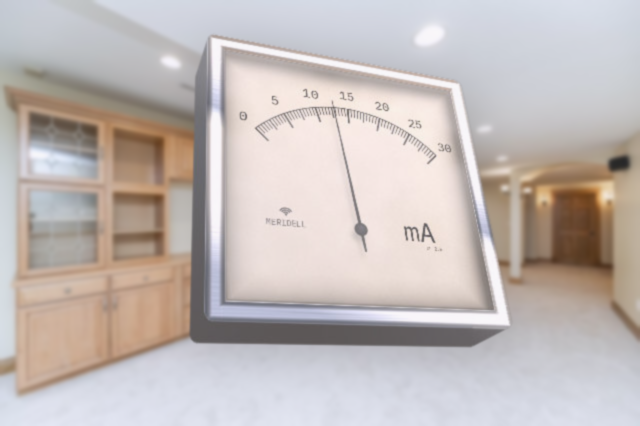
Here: 12.5
